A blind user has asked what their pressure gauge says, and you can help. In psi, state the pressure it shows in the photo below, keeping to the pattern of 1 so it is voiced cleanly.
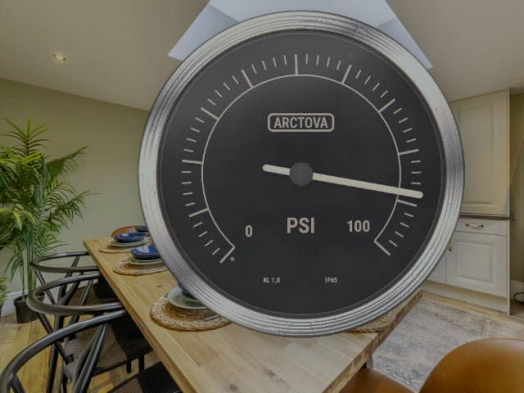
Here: 88
